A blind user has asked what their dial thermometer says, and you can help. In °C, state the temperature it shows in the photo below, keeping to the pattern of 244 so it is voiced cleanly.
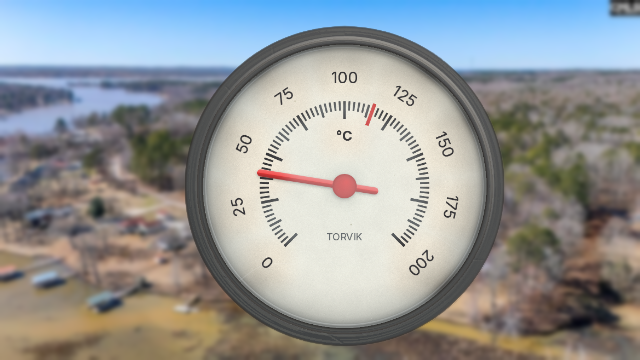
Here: 40
